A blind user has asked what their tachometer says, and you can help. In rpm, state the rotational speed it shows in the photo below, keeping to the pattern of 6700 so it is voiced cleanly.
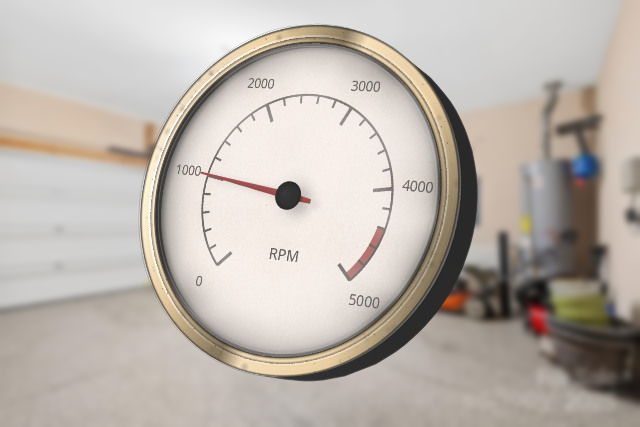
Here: 1000
